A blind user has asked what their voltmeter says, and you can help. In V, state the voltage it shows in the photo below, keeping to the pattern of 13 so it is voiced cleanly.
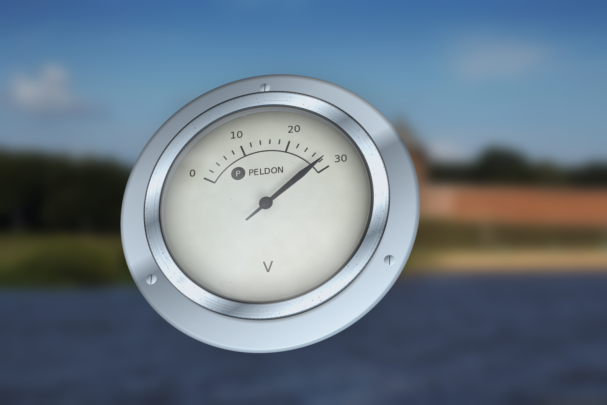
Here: 28
